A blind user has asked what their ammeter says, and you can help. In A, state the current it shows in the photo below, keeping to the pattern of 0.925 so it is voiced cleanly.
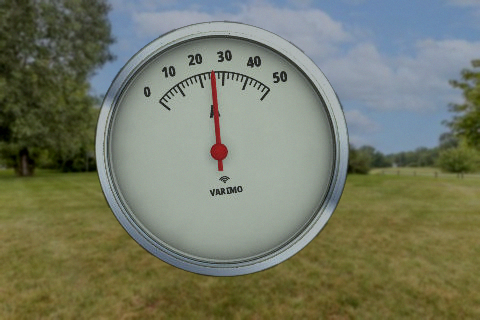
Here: 26
